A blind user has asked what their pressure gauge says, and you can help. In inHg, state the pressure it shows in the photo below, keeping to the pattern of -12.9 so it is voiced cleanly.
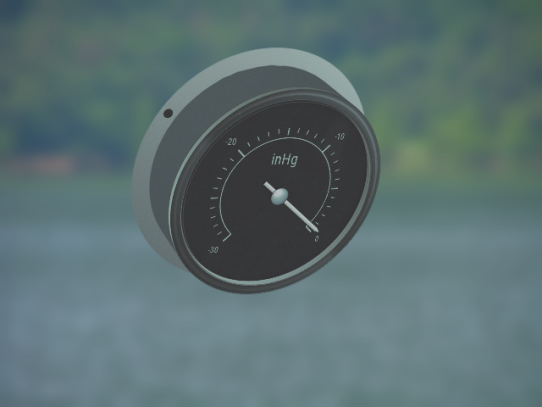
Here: -0.5
